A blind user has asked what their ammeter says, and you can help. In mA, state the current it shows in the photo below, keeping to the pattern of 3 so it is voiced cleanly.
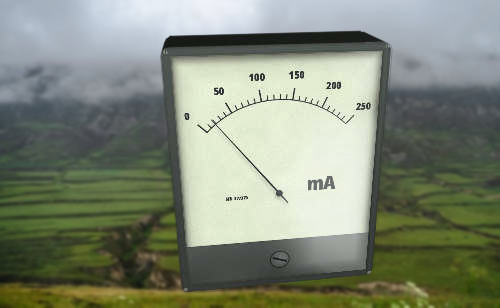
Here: 20
